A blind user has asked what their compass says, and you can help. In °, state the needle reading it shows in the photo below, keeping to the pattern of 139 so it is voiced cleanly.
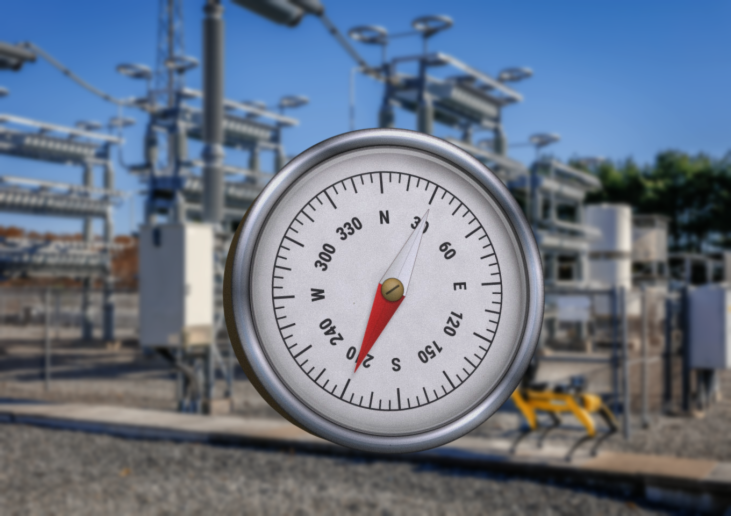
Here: 210
